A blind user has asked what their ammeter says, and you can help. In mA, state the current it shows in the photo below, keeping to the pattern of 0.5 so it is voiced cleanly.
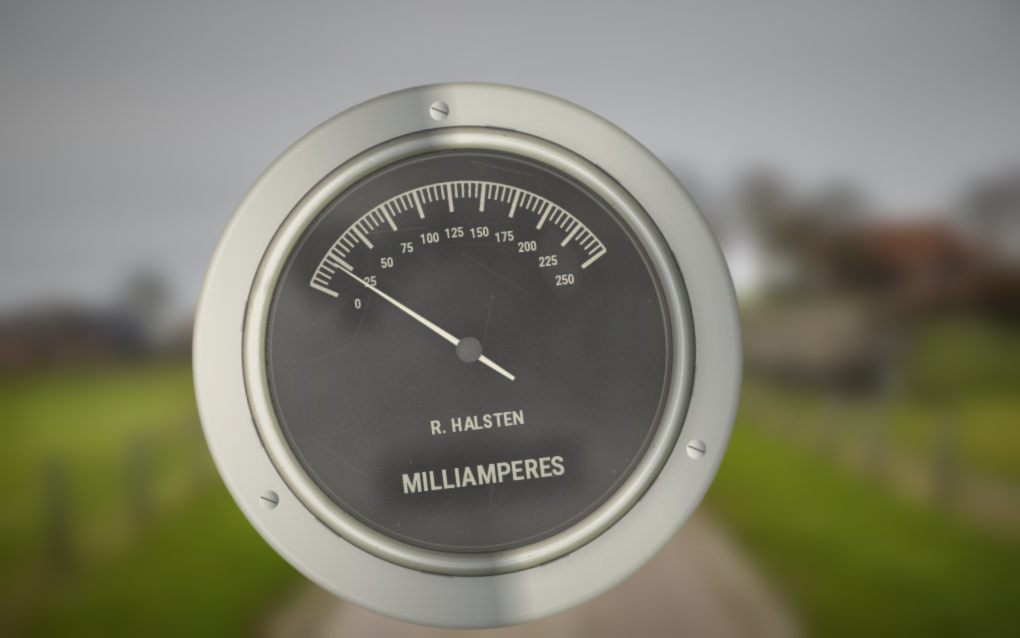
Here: 20
